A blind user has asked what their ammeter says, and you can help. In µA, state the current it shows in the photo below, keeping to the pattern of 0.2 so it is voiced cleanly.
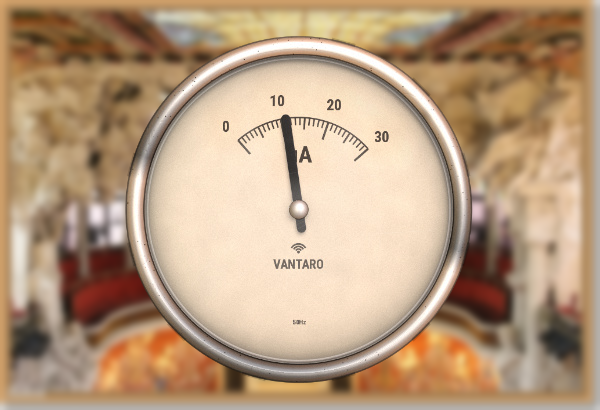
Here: 11
